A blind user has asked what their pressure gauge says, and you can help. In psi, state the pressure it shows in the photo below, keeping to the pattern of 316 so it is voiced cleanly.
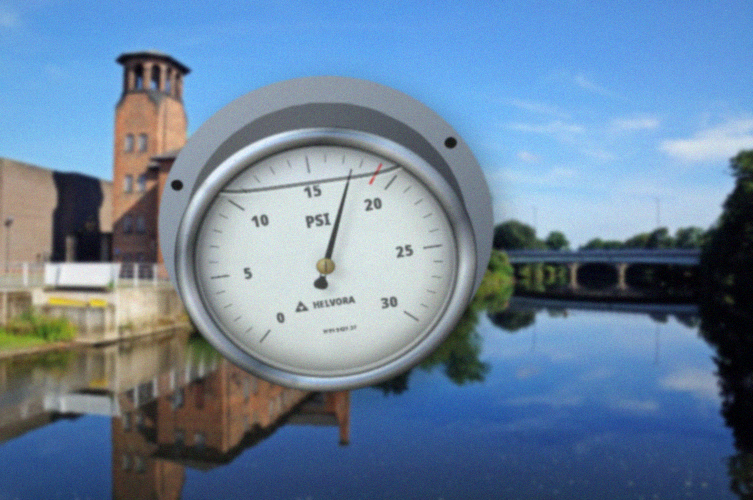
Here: 17.5
